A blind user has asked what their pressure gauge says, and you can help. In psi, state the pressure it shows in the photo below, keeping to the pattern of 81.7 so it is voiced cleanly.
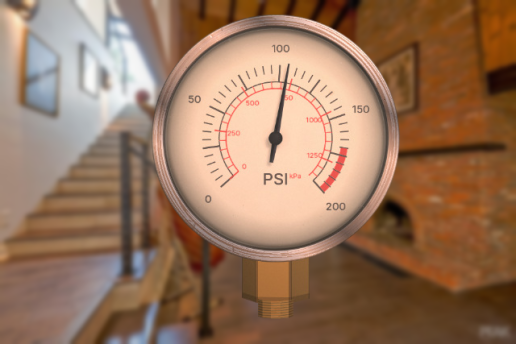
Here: 105
